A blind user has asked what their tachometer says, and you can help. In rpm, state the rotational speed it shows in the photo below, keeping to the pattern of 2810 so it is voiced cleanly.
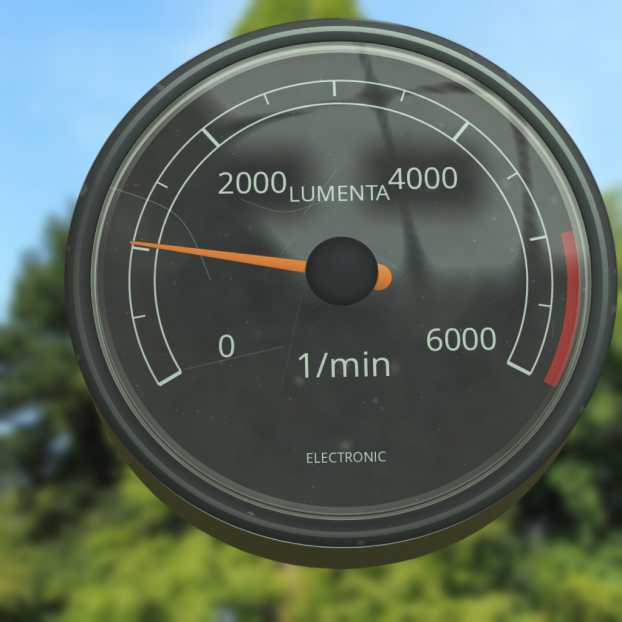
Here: 1000
